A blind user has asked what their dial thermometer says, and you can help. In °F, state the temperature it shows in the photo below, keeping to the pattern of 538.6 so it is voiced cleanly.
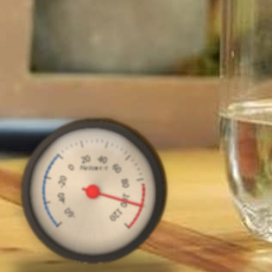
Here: 100
